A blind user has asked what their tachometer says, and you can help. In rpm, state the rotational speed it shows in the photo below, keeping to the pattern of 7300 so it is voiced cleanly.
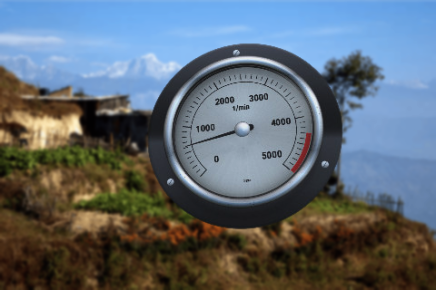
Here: 600
